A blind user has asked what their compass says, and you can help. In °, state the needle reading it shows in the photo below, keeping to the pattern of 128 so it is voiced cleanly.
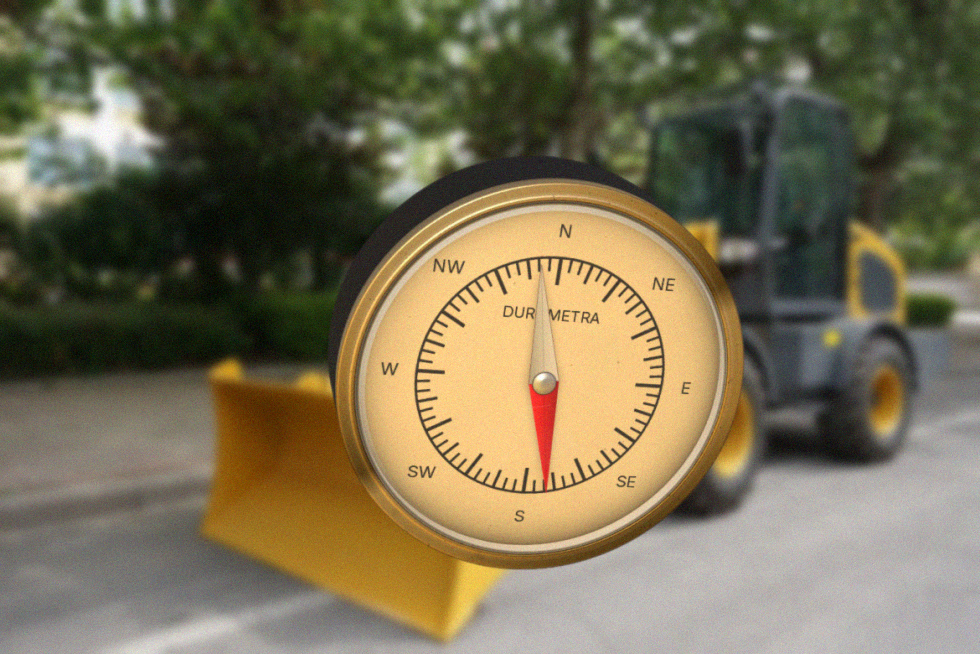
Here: 170
